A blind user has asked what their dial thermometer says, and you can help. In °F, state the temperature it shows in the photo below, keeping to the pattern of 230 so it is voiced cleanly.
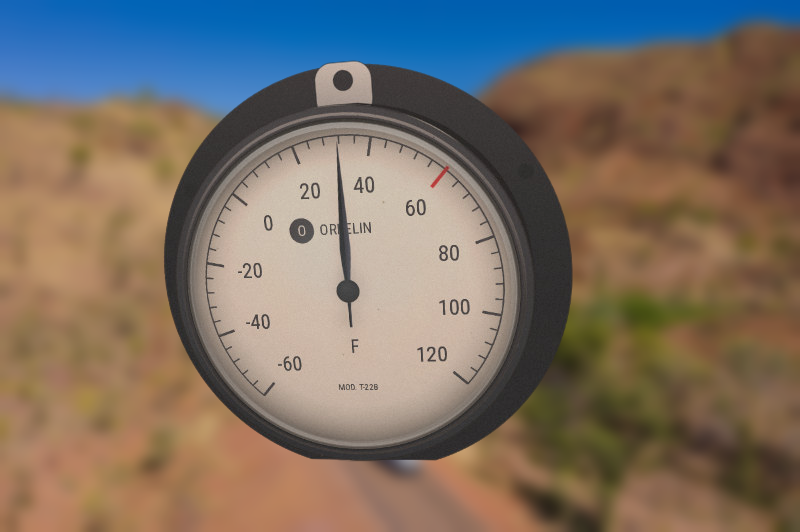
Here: 32
